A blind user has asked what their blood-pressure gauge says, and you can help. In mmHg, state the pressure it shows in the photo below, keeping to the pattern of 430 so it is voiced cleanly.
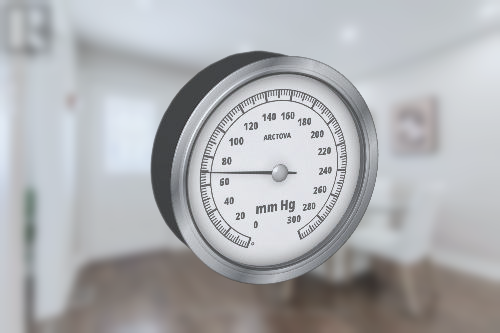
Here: 70
